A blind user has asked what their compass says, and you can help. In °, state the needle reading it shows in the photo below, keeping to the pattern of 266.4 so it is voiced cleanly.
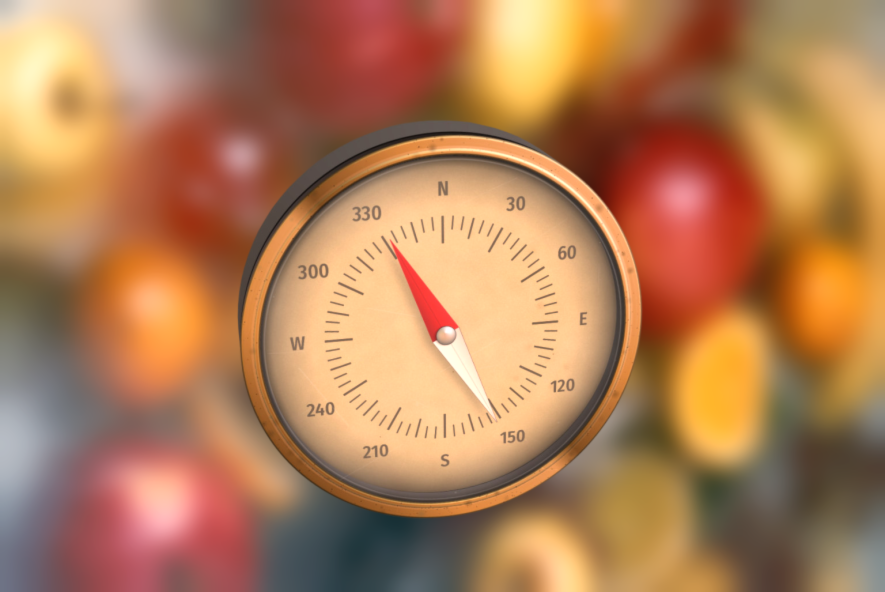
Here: 332.5
